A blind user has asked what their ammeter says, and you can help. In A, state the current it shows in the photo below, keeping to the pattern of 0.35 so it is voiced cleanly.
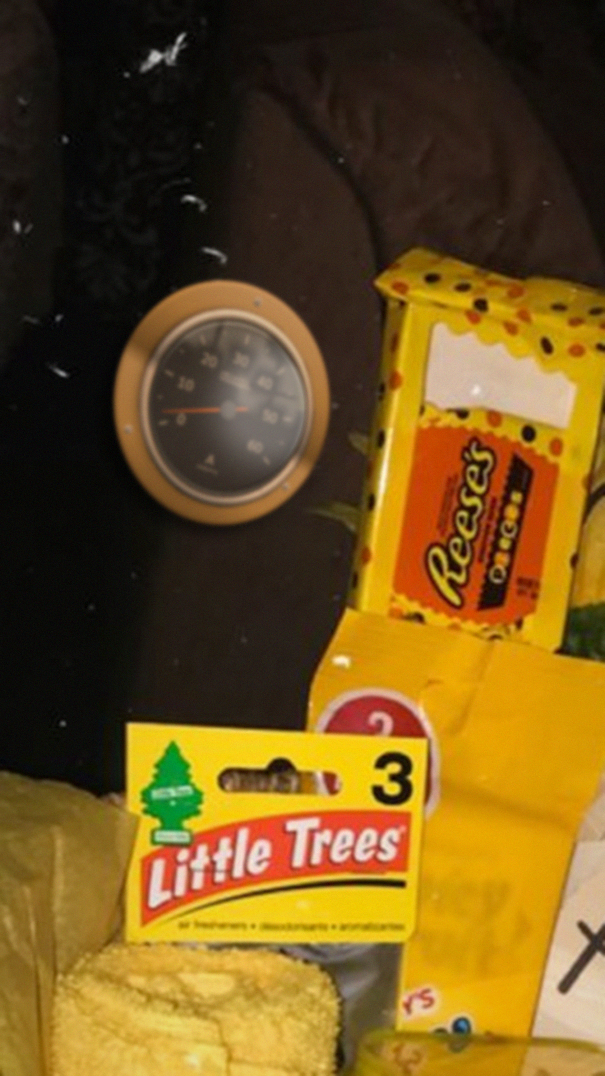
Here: 2.5
